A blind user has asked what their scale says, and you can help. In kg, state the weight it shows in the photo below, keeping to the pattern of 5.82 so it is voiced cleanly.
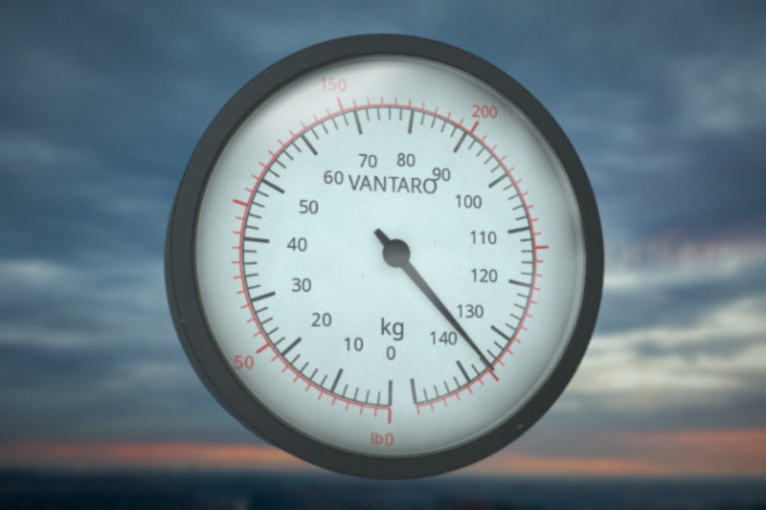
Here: 136
